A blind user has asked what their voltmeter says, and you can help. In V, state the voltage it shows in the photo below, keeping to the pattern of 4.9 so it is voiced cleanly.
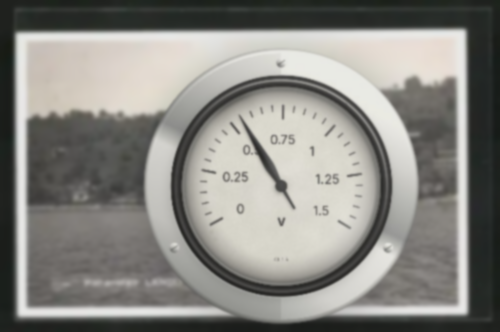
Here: 0.55
